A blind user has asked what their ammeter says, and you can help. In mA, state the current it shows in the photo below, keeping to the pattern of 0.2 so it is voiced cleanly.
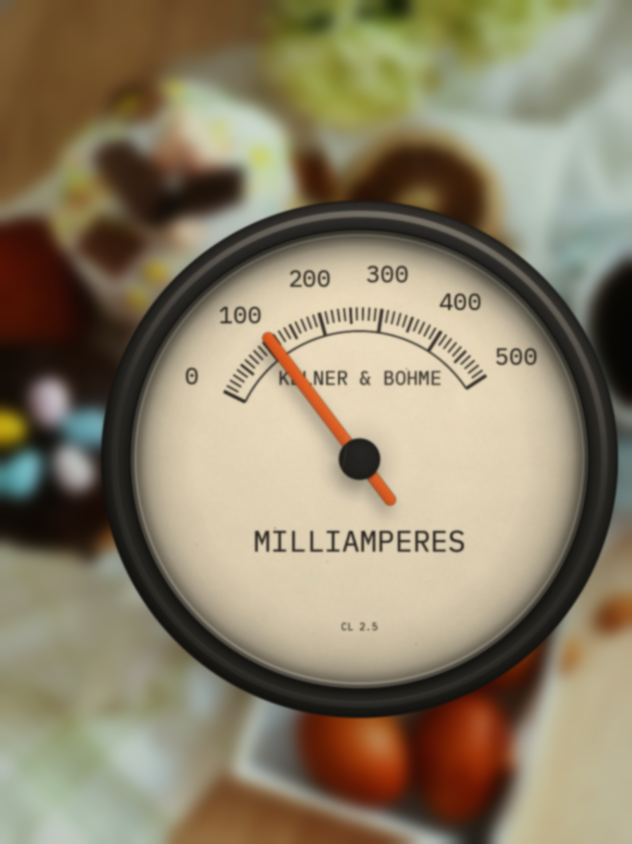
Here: 110
